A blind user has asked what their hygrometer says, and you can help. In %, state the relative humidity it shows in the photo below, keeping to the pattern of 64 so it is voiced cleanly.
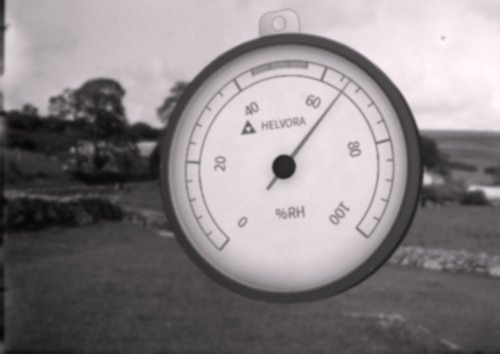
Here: 66
